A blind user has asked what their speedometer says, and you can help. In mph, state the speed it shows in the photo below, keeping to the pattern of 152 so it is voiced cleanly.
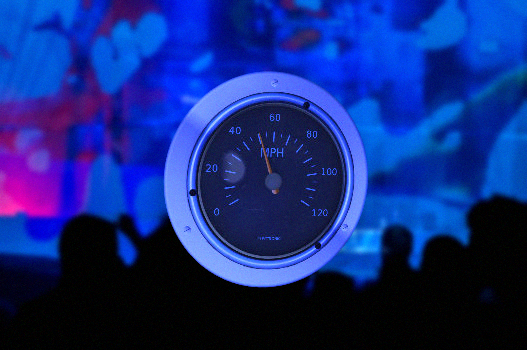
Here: 50
